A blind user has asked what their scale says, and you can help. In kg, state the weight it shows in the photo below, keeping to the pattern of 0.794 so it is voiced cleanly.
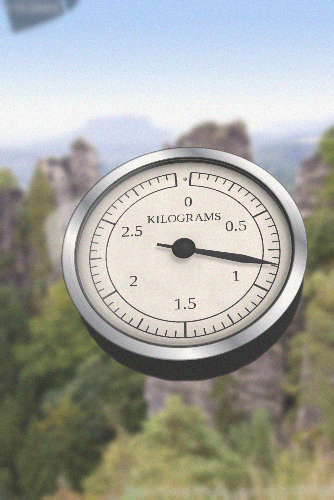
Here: 0.85
